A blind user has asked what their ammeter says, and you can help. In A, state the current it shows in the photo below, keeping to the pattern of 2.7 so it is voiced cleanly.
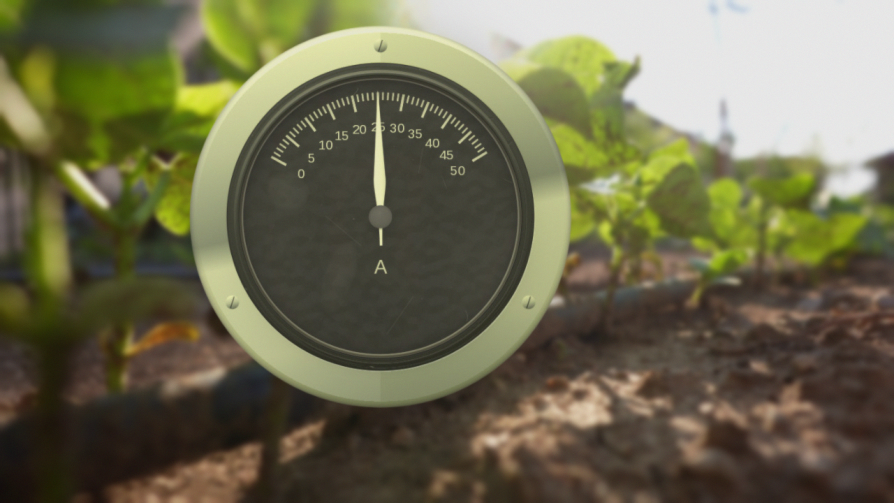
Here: 25
